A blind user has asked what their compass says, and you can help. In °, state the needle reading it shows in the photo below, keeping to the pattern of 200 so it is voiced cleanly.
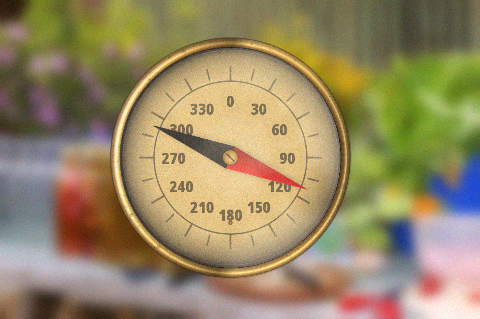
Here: 112.5
